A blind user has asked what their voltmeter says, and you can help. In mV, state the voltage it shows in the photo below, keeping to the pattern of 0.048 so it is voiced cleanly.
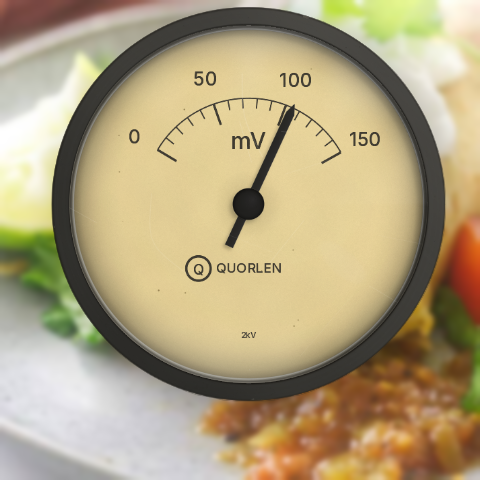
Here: 105
